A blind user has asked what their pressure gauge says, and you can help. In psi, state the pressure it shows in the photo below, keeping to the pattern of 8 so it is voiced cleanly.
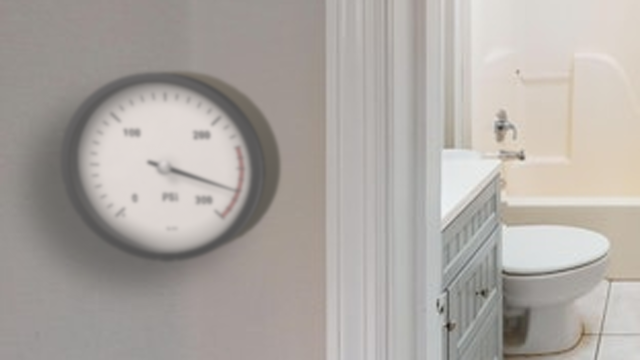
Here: 270
